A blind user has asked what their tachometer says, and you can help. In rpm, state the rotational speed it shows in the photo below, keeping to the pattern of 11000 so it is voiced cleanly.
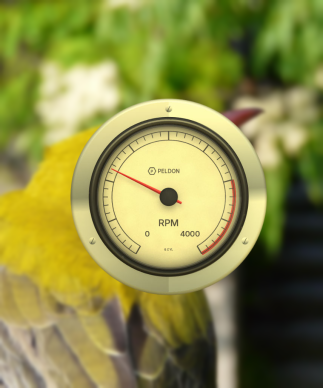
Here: 1150
